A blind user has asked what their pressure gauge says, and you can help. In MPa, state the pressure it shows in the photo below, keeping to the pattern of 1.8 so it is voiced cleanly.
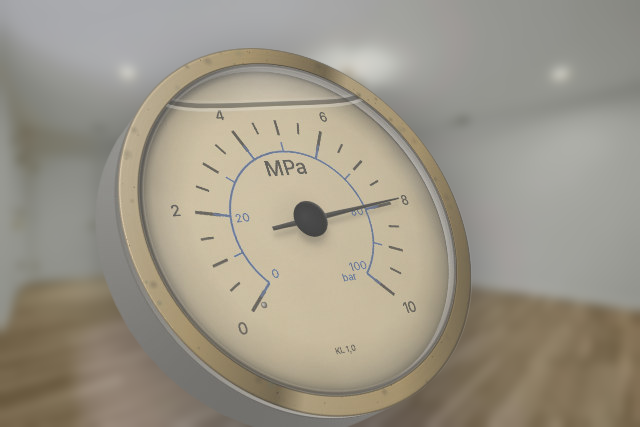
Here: 8
